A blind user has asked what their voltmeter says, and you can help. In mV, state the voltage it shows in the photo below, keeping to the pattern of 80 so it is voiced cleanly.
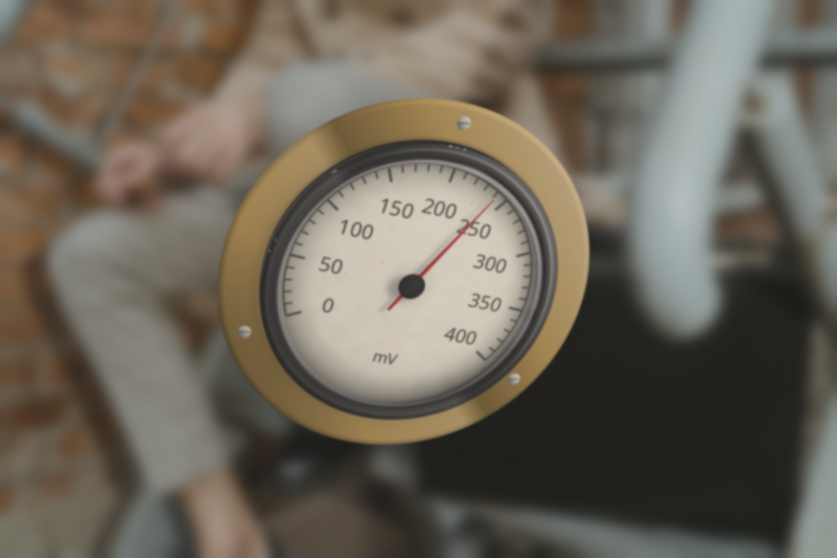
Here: 240
